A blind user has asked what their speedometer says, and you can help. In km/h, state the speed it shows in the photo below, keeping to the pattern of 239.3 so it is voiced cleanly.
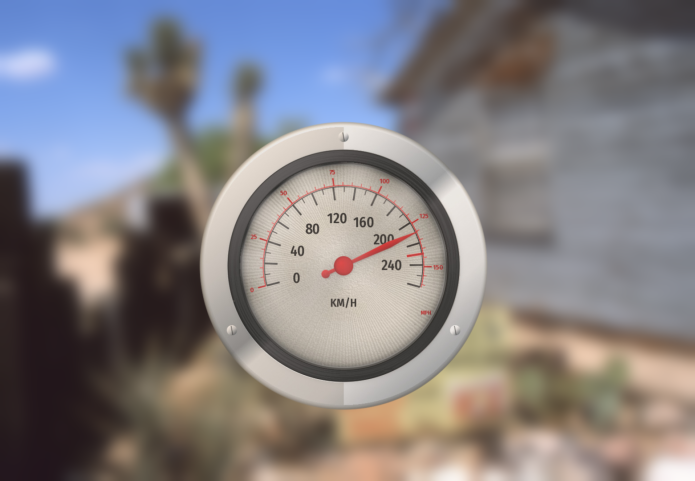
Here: 210
